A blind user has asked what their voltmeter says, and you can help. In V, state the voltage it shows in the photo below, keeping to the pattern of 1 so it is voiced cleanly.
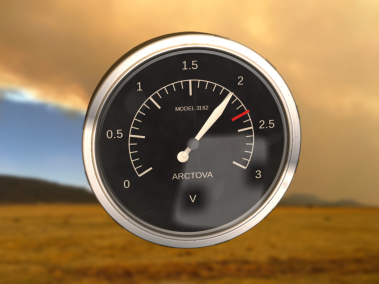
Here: 2
